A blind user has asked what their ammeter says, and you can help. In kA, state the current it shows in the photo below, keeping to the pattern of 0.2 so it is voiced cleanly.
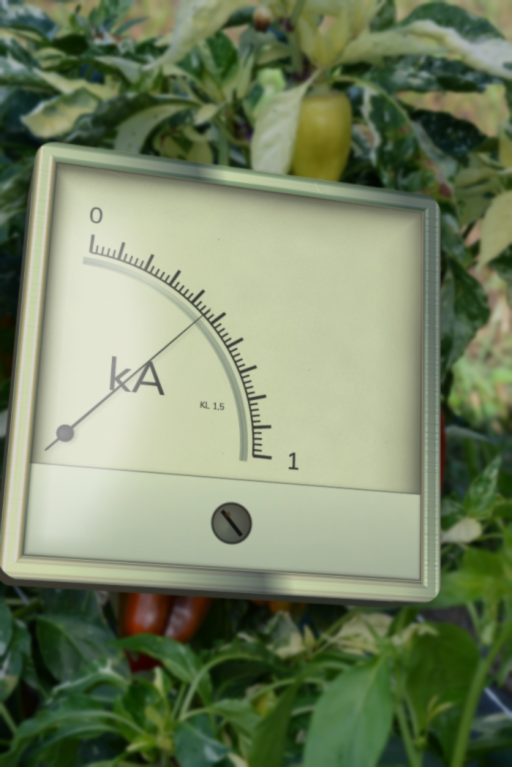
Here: 0.46
